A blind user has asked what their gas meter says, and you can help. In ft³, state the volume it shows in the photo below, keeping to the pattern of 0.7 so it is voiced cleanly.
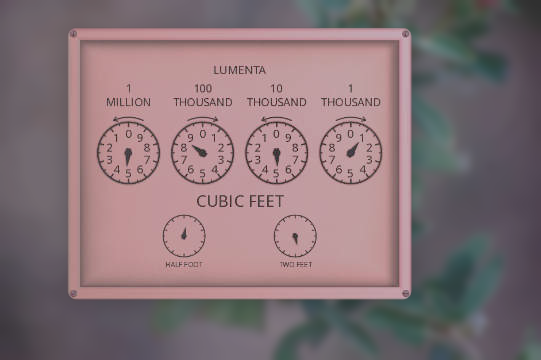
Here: 485100
